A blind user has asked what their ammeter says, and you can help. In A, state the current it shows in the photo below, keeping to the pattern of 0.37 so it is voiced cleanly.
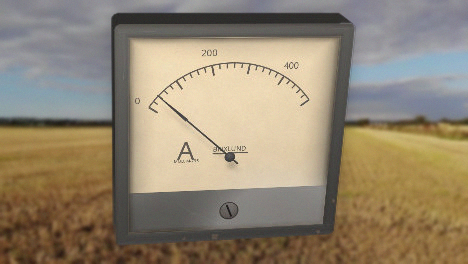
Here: 40
